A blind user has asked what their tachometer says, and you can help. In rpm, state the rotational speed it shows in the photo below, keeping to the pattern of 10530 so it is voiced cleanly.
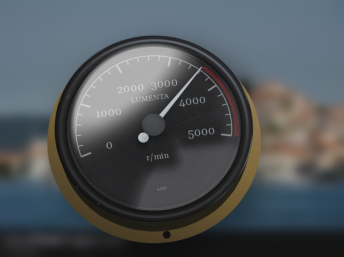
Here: 3600
